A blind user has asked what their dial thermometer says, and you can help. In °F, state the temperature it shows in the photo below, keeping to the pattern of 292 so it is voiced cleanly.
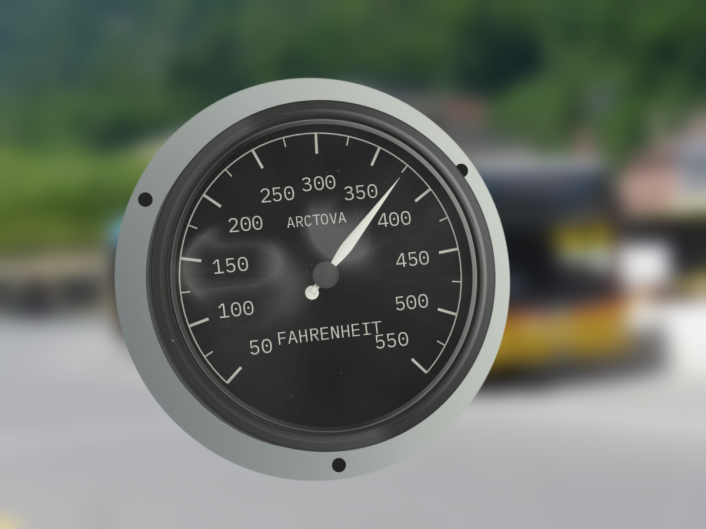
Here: 375
